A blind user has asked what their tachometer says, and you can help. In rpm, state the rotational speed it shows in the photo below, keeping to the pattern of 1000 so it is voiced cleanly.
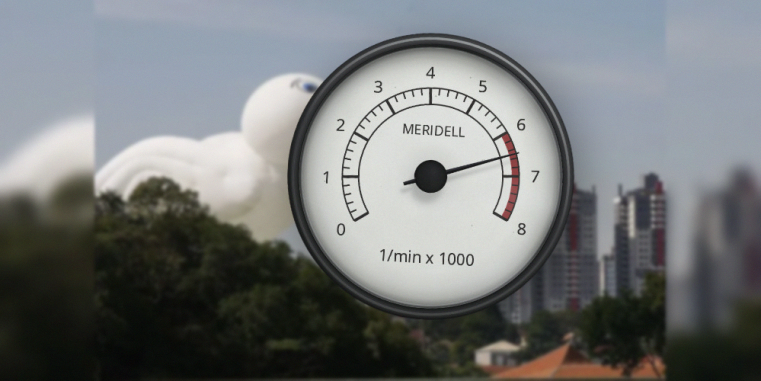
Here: 6500
